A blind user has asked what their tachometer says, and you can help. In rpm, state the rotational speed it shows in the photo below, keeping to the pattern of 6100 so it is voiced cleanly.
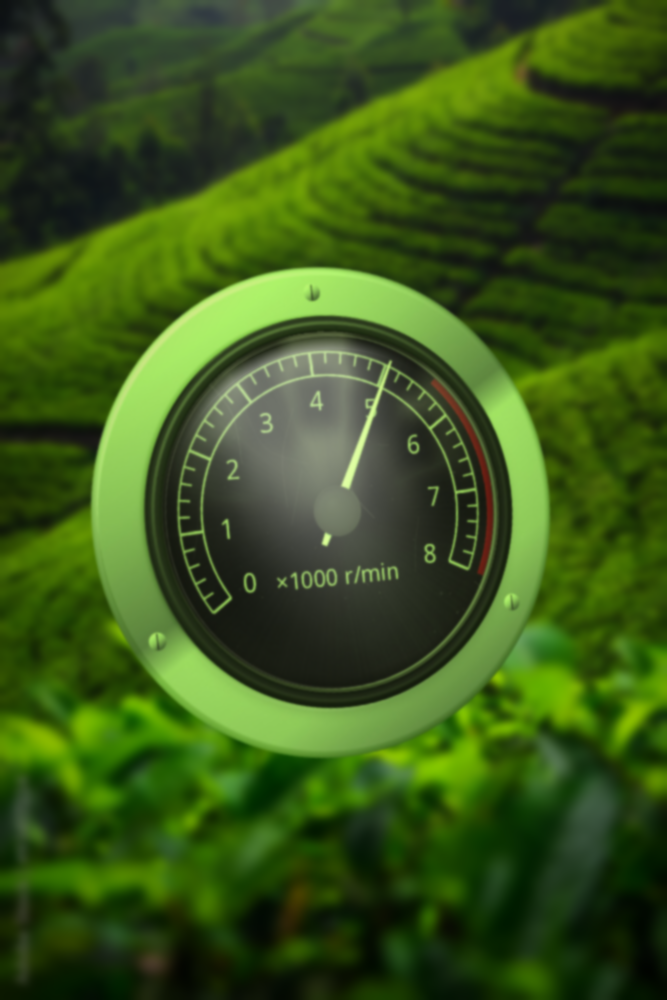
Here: 5000
